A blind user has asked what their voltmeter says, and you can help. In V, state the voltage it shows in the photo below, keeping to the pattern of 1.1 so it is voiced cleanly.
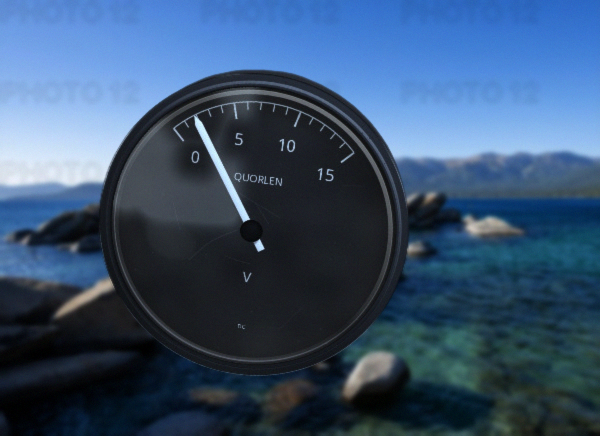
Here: 2
